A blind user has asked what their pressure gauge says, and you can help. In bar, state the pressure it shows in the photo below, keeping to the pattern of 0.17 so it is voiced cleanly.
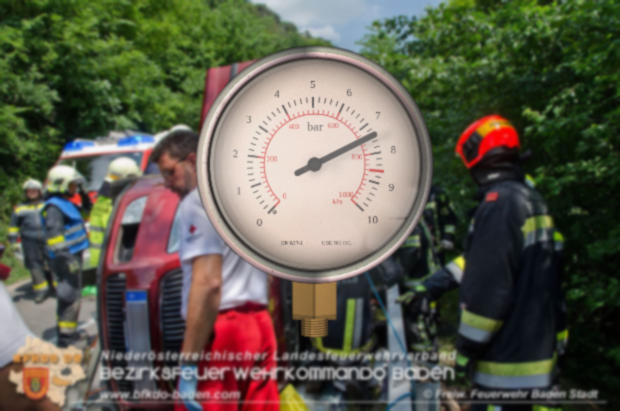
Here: 7.4
